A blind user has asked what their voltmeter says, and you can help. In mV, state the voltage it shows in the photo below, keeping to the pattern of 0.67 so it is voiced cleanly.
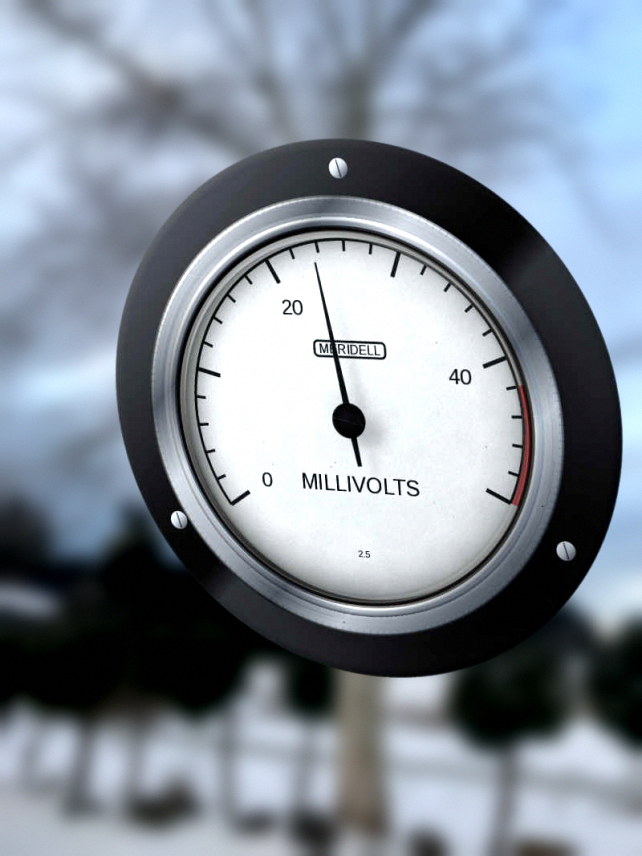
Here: 24
